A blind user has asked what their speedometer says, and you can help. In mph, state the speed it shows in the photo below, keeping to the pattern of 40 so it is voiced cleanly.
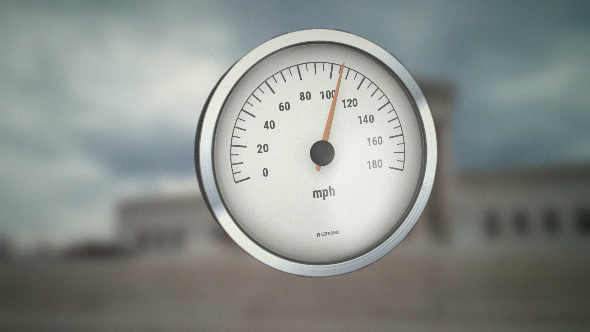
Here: 105
